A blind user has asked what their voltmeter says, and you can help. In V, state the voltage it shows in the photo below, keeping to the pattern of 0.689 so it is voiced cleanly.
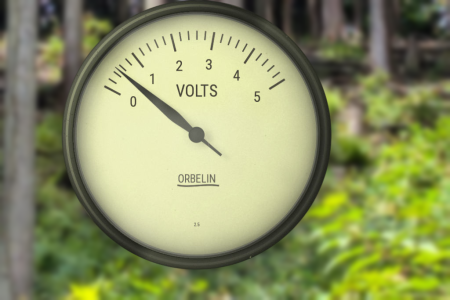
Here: 0.5
